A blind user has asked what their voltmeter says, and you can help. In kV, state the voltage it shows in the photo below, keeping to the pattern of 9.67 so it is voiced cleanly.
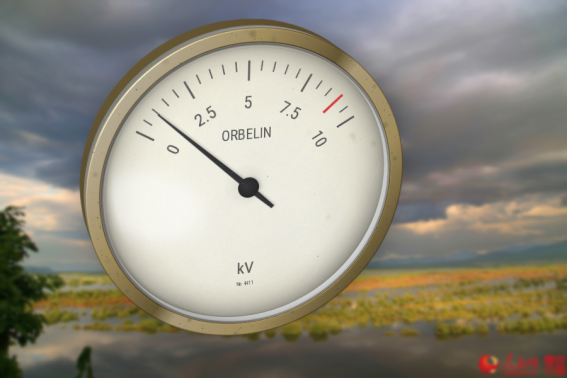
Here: 1
